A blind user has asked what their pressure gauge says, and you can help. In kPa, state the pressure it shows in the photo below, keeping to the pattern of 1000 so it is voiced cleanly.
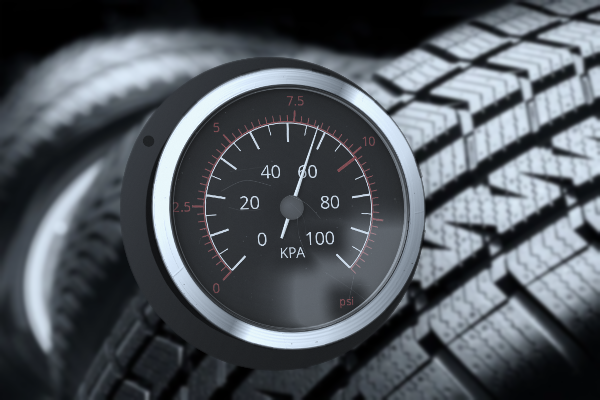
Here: 57.5
